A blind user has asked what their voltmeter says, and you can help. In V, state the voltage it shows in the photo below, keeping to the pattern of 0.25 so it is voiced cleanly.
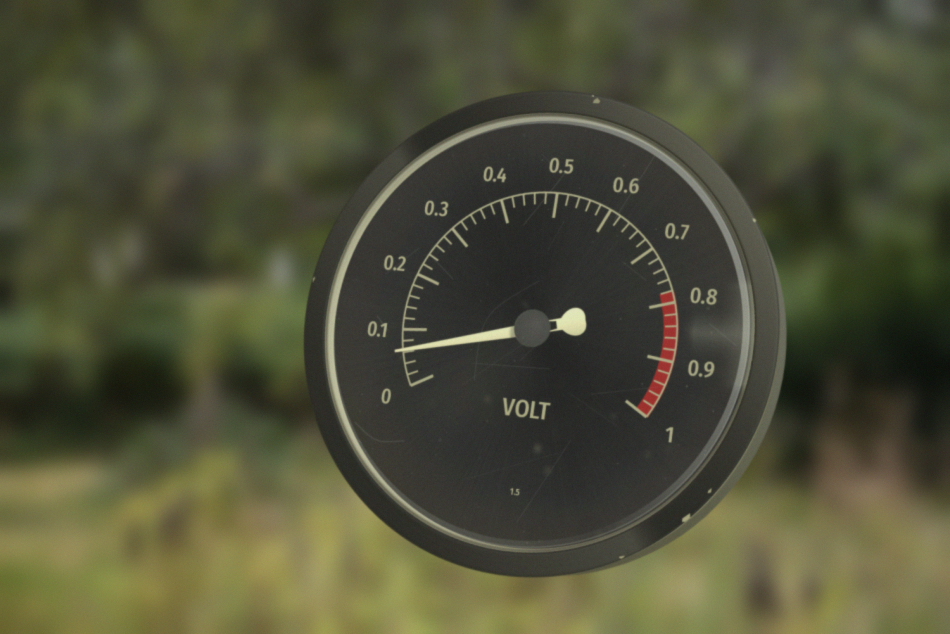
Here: 0.06
